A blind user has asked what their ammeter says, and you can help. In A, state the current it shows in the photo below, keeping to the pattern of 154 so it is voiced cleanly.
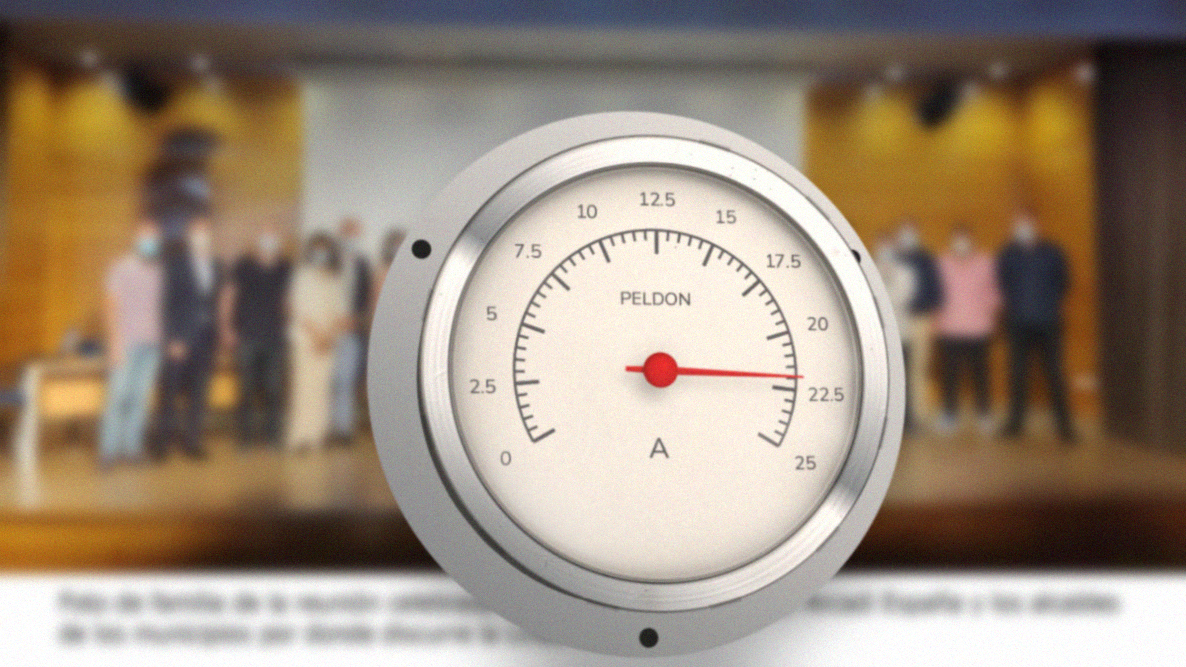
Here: 22
